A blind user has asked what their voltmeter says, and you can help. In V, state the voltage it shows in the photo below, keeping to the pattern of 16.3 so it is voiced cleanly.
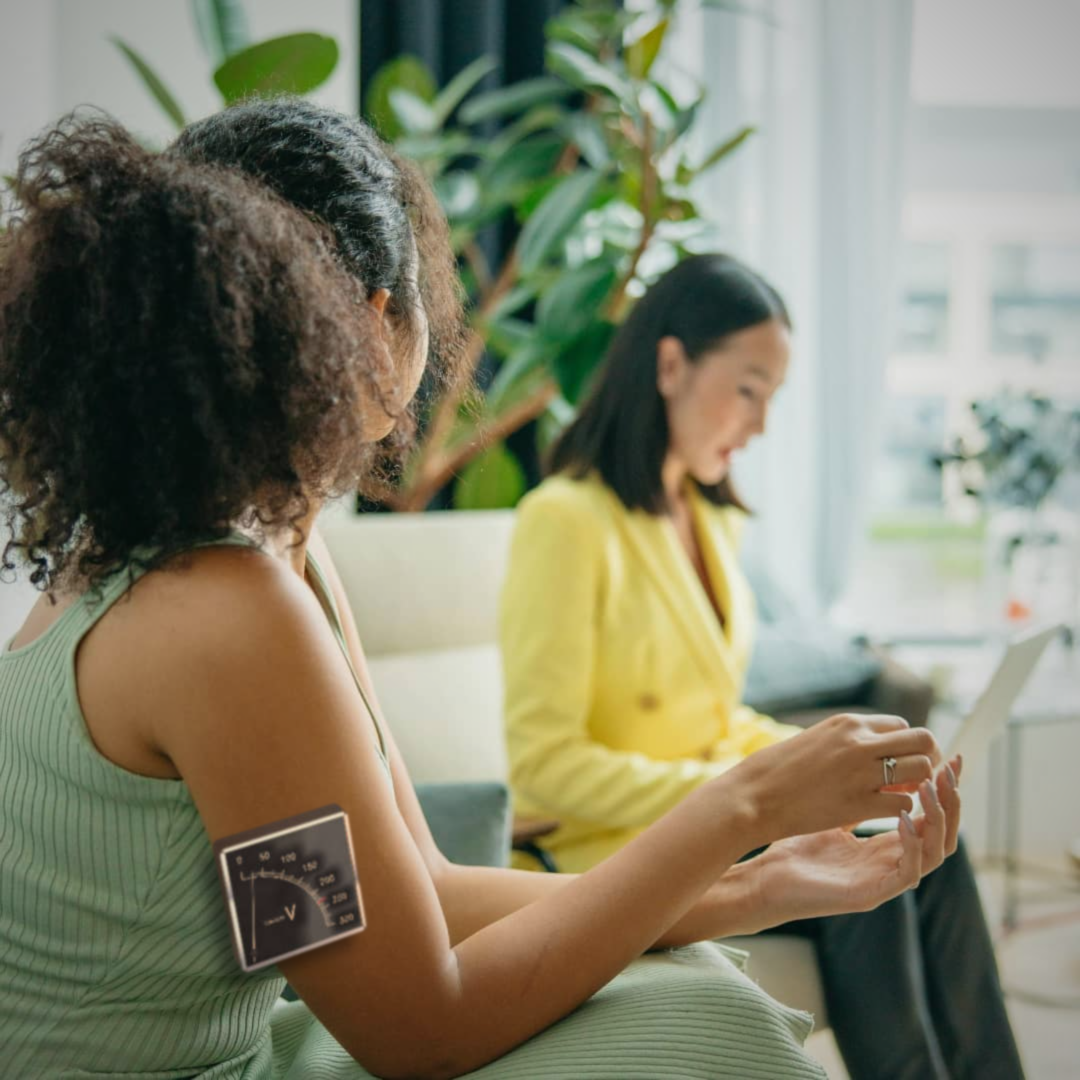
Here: 25
